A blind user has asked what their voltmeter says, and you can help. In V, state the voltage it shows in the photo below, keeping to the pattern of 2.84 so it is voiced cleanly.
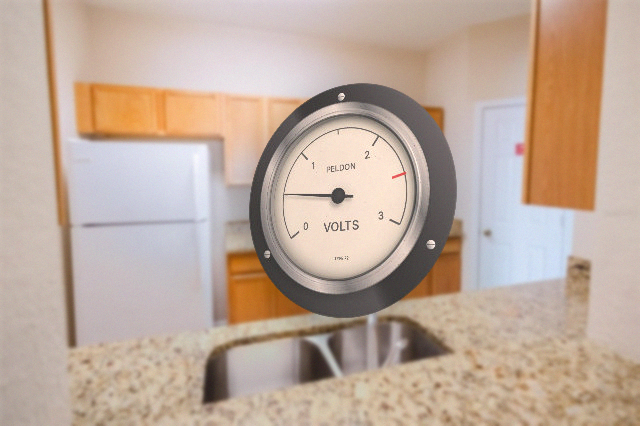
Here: 0.5
